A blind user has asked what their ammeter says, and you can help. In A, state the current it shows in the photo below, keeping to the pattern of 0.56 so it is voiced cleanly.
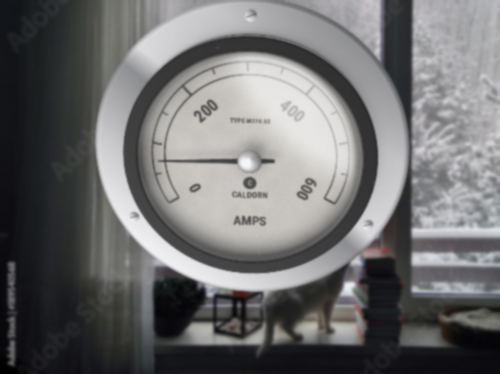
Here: 75
